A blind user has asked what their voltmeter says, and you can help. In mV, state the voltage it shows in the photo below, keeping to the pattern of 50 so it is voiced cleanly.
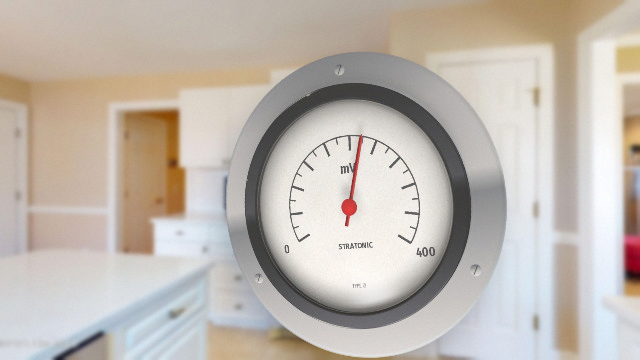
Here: 220
